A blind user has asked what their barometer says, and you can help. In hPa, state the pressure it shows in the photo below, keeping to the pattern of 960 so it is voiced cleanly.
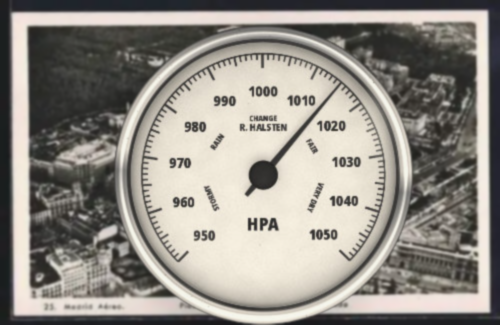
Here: 1015
